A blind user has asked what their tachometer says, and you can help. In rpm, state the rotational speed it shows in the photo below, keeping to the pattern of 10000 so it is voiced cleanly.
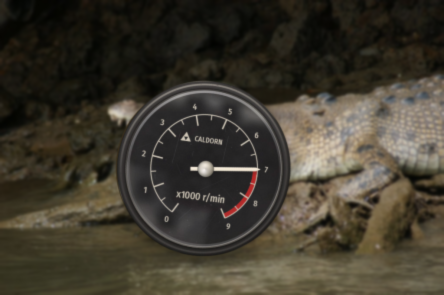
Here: 7000
